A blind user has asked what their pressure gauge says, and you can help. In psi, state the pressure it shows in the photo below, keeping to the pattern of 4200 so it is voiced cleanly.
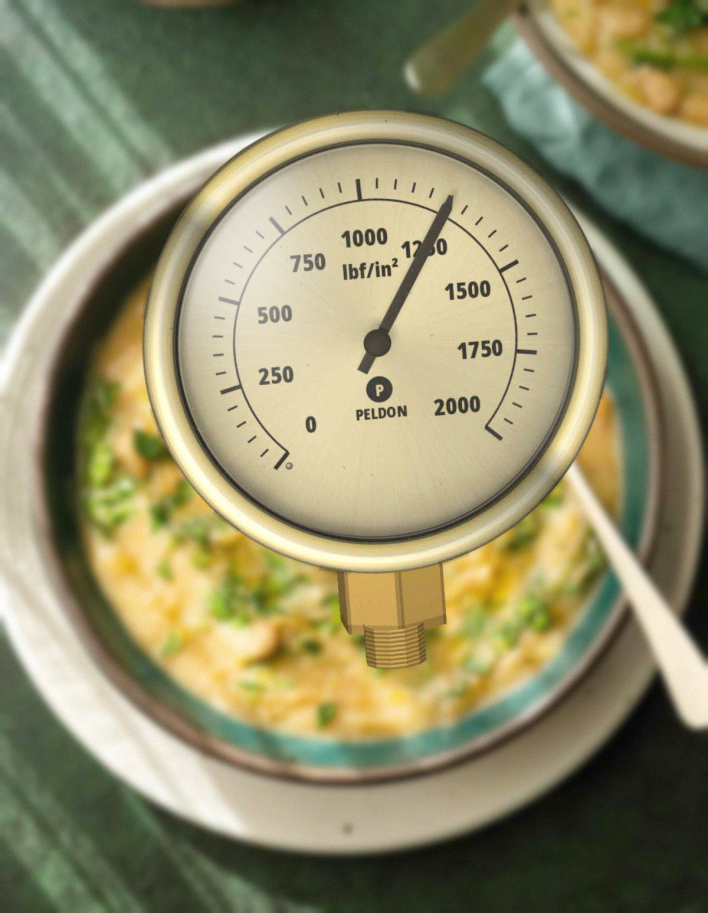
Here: 1250
